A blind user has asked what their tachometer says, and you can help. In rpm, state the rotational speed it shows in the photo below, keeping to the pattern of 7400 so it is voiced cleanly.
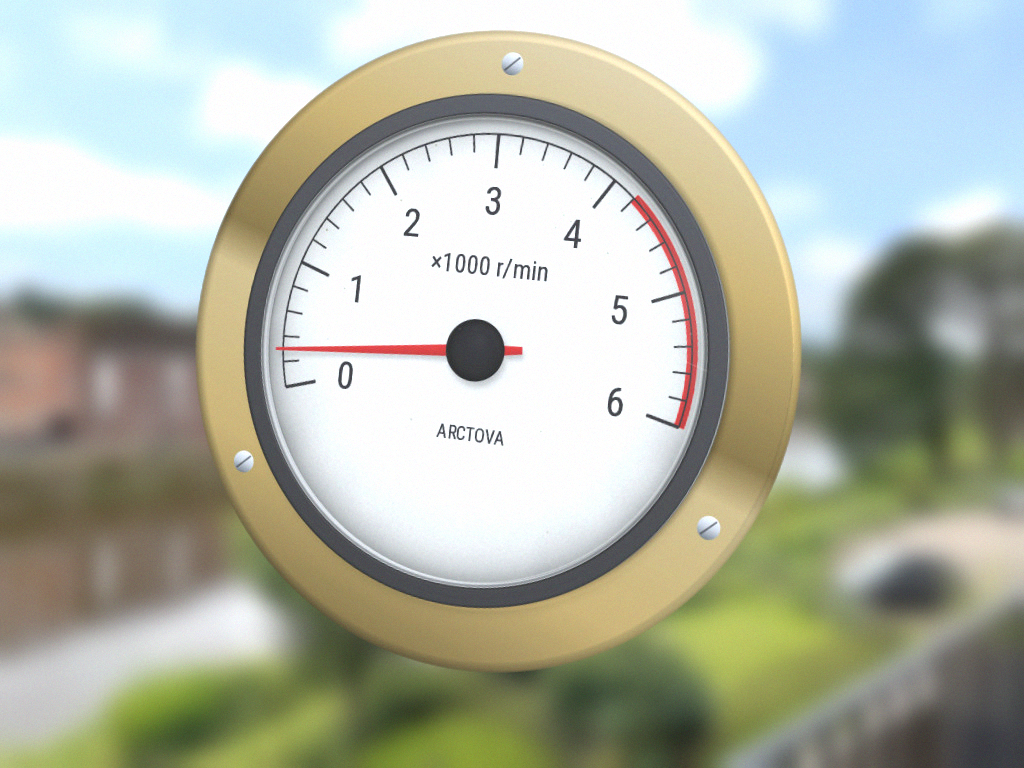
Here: 300
